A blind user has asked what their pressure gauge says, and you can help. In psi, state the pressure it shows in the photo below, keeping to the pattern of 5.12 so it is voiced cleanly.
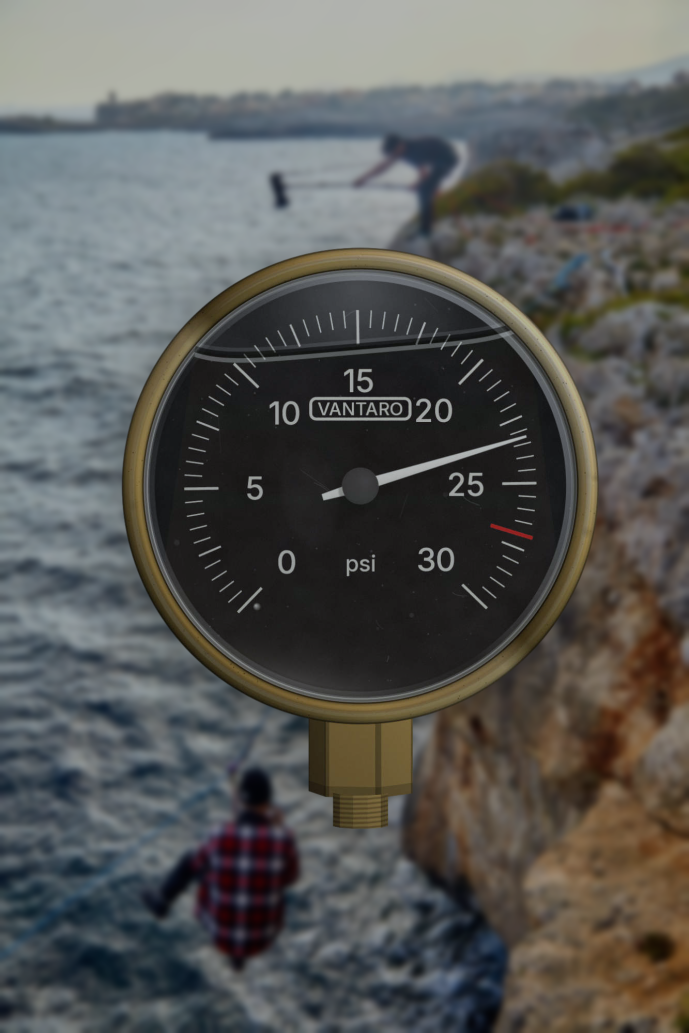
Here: 23.25
